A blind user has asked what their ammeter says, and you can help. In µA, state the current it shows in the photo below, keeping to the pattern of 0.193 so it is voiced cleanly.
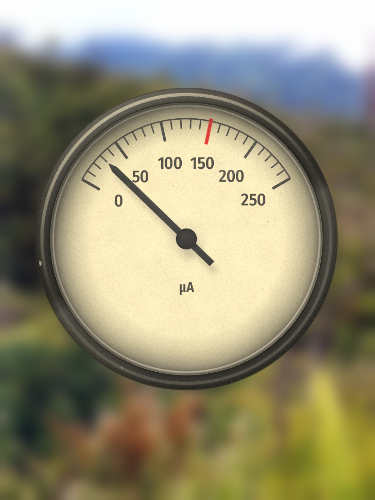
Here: 30
